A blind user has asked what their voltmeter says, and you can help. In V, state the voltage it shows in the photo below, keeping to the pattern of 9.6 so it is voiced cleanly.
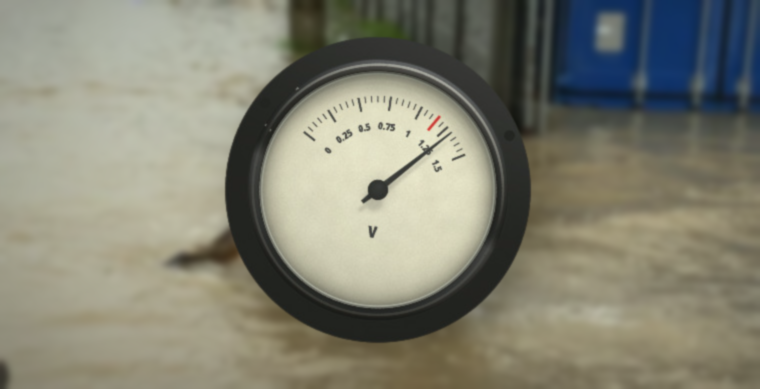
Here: 1.3
